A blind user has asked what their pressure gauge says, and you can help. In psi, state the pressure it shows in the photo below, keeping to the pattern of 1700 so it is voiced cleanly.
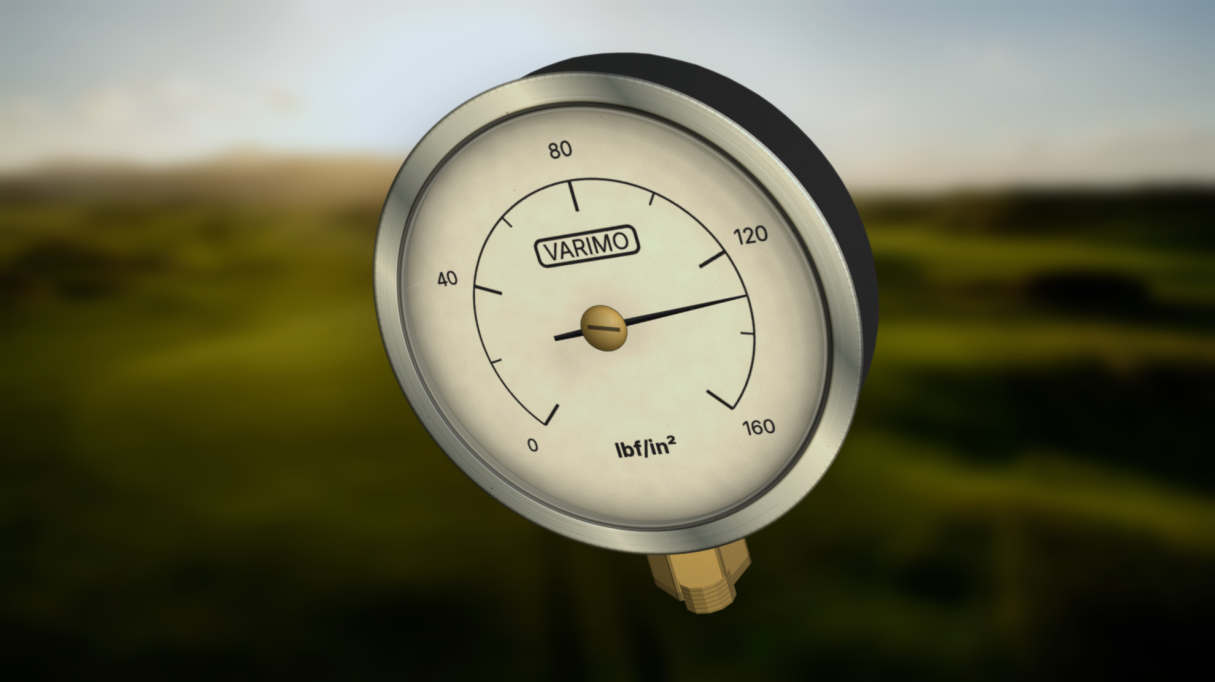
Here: 130
